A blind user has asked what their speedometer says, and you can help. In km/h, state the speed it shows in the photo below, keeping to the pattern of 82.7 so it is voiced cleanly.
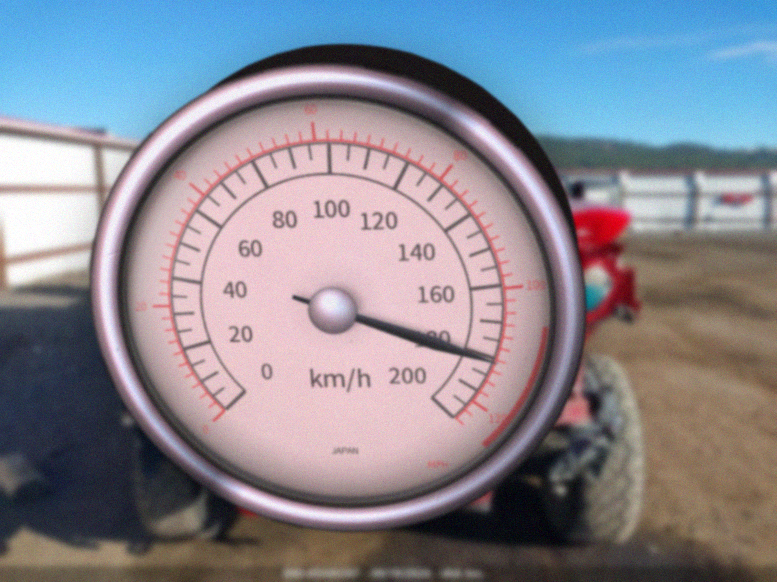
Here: 180
